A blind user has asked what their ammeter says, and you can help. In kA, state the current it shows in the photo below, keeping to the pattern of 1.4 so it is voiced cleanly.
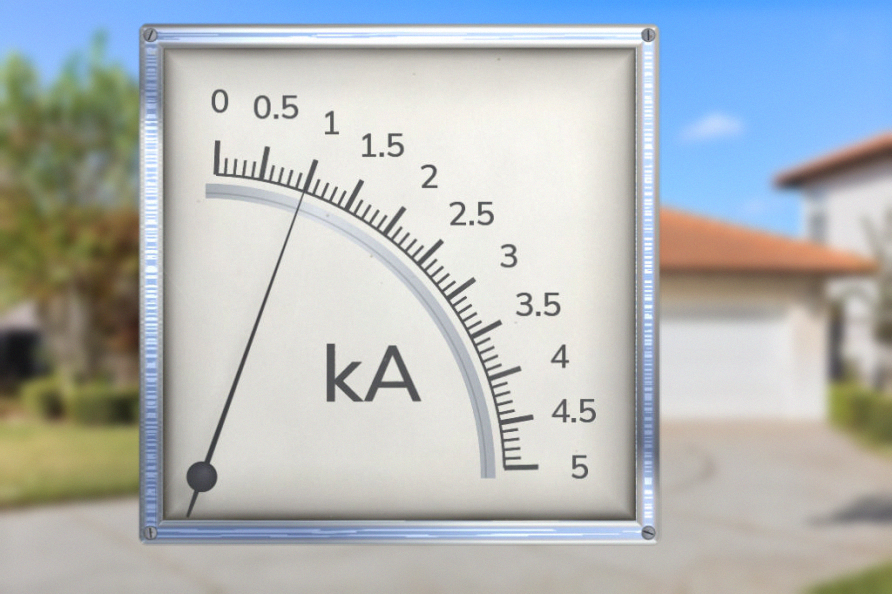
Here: 1
